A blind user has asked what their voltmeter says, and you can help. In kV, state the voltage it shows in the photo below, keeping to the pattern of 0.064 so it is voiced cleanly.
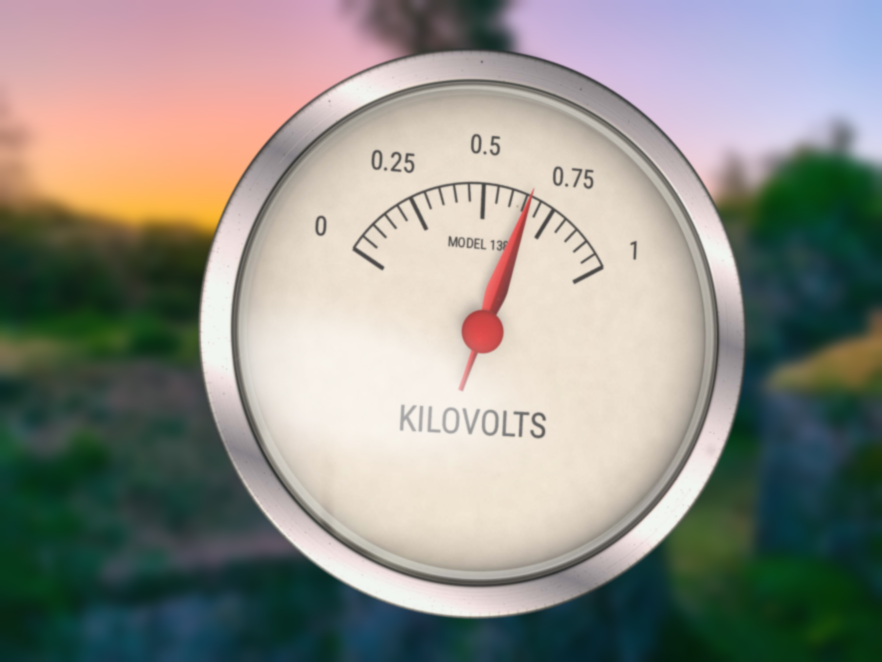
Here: 0.65
